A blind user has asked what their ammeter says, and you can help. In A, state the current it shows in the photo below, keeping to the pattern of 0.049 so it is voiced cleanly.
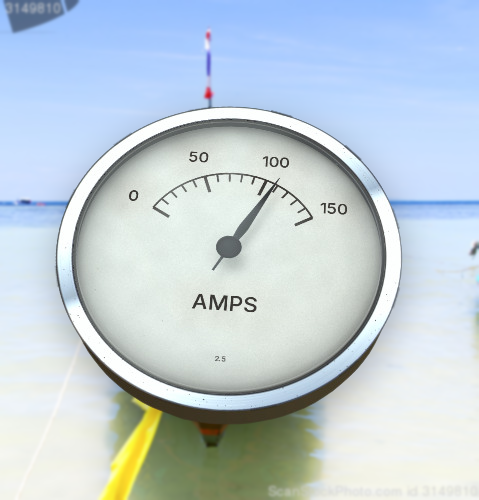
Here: 110
